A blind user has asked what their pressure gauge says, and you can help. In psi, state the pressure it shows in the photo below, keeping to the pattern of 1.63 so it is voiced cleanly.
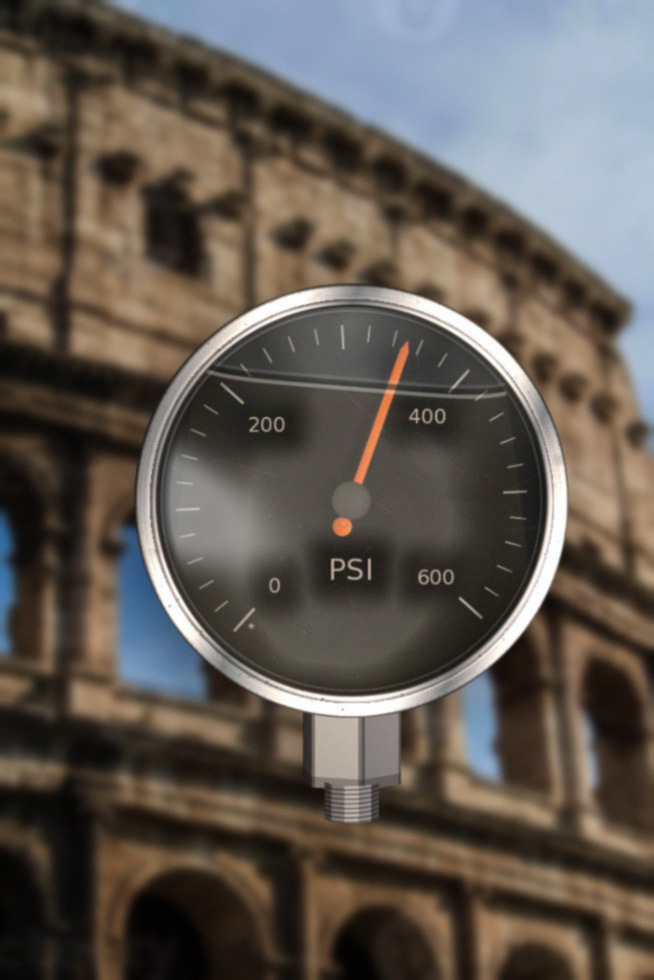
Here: 350
